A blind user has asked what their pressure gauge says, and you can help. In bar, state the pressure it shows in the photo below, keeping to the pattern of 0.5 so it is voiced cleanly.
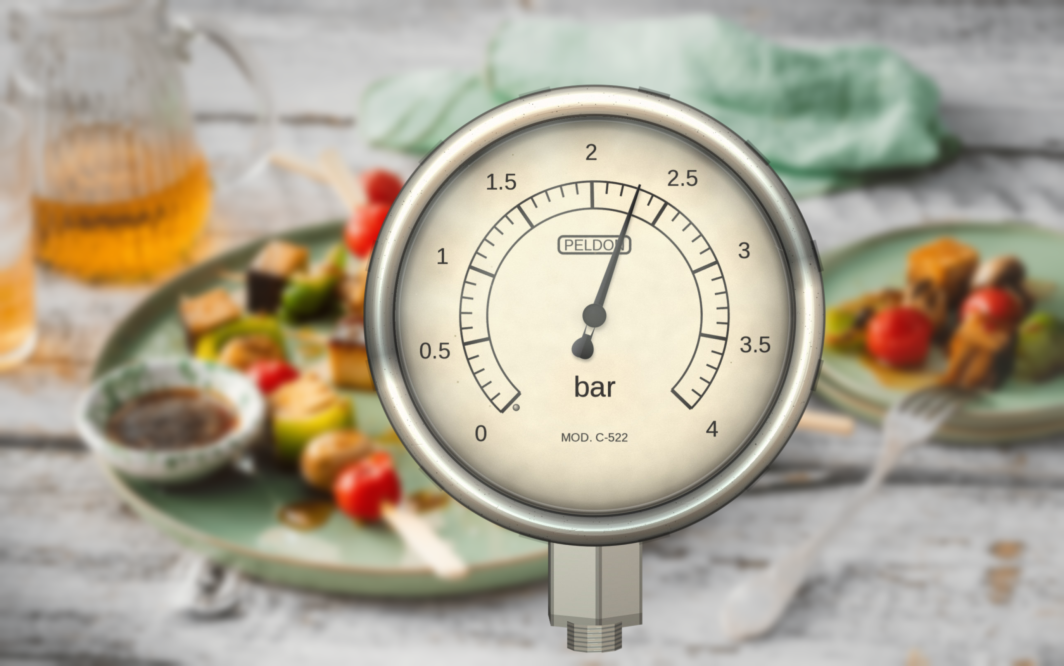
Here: 2.3
